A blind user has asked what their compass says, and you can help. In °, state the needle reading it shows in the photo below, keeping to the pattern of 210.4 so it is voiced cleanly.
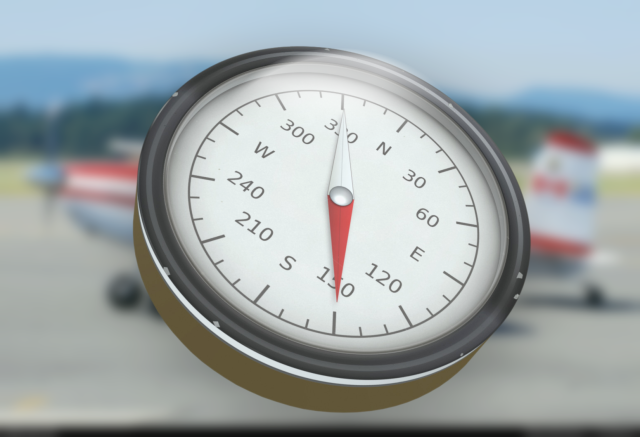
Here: 150
